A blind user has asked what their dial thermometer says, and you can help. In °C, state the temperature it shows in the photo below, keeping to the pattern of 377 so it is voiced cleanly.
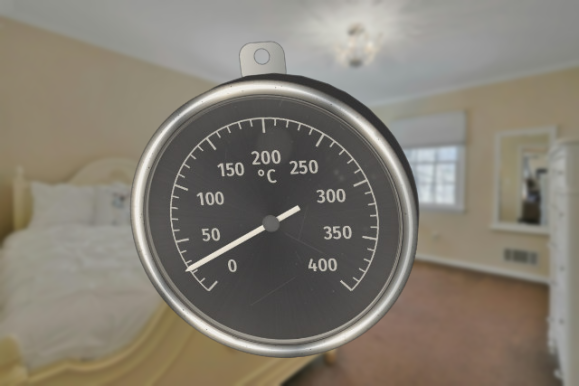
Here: 25
